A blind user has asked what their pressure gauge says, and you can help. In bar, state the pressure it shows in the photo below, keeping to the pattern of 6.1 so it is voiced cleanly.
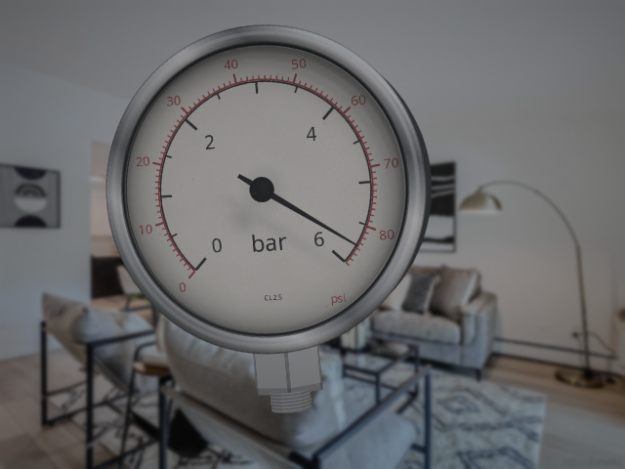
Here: 5.75
